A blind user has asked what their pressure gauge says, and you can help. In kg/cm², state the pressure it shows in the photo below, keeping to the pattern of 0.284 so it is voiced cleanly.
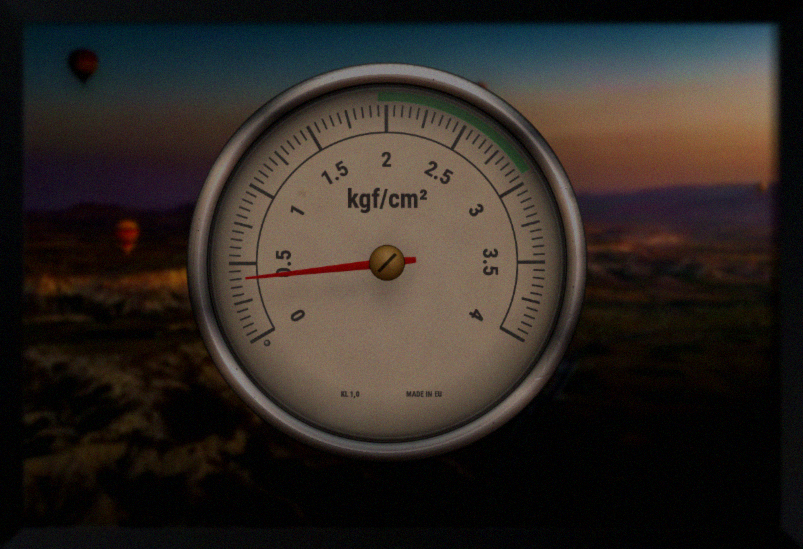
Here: 0.4
